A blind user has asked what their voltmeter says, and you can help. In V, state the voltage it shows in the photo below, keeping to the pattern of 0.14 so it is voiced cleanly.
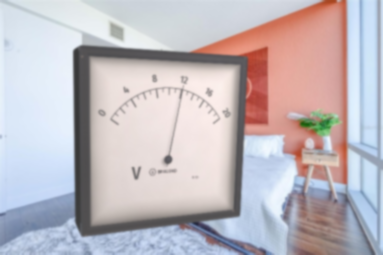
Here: 12
